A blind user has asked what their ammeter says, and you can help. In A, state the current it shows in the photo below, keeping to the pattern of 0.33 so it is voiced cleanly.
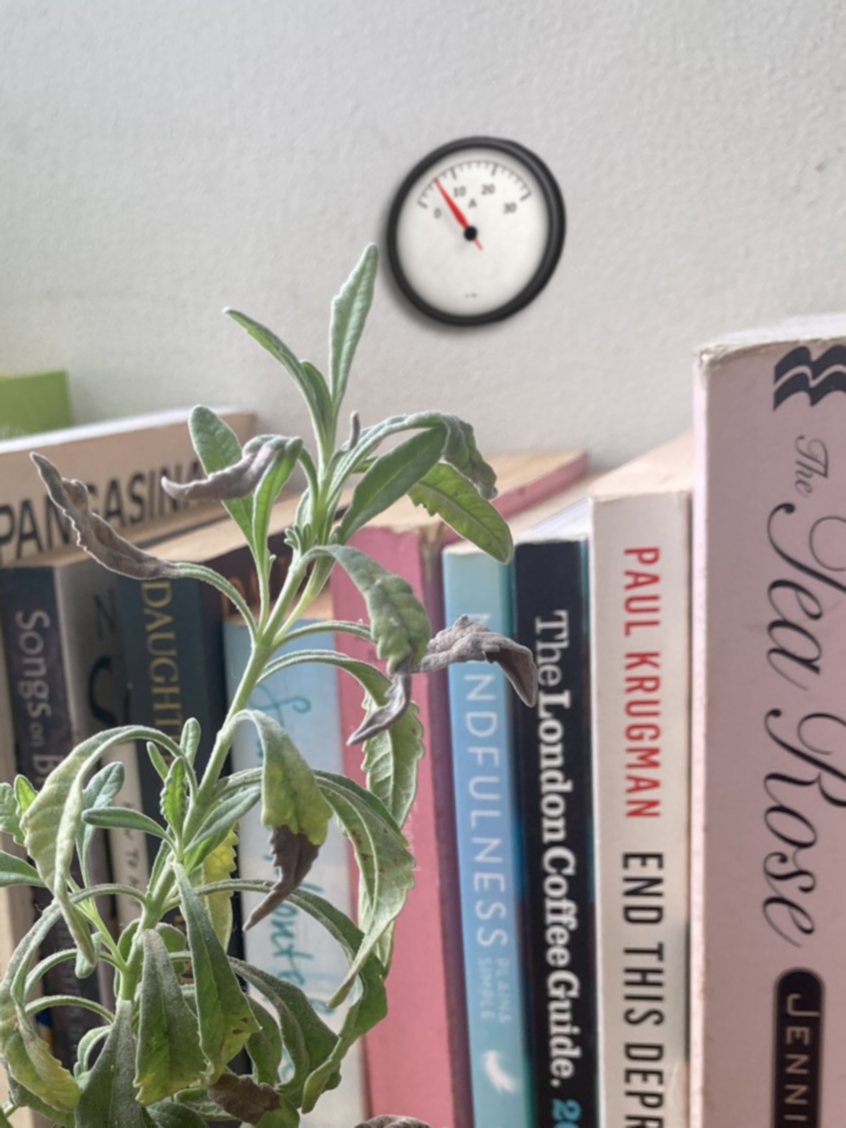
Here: 6
